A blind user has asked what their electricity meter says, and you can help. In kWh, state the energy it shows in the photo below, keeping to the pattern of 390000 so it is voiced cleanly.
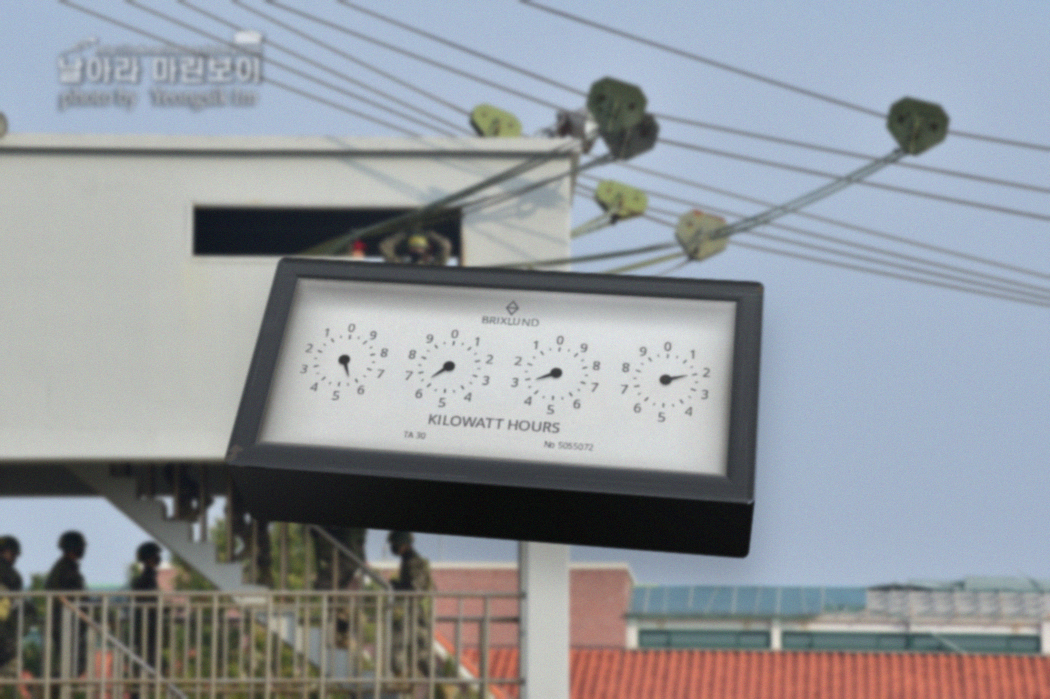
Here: 5632
